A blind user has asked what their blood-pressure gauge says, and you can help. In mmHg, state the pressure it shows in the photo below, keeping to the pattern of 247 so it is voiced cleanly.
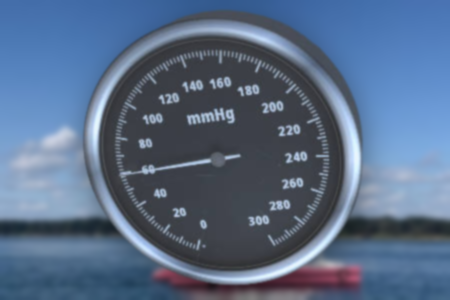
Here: 60
